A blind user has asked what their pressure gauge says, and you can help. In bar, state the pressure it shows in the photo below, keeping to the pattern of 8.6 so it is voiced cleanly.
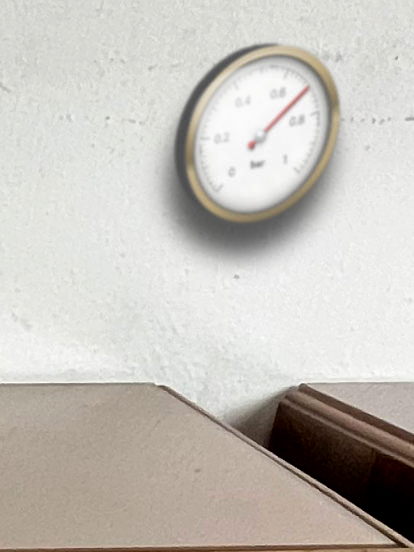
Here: 0.7
